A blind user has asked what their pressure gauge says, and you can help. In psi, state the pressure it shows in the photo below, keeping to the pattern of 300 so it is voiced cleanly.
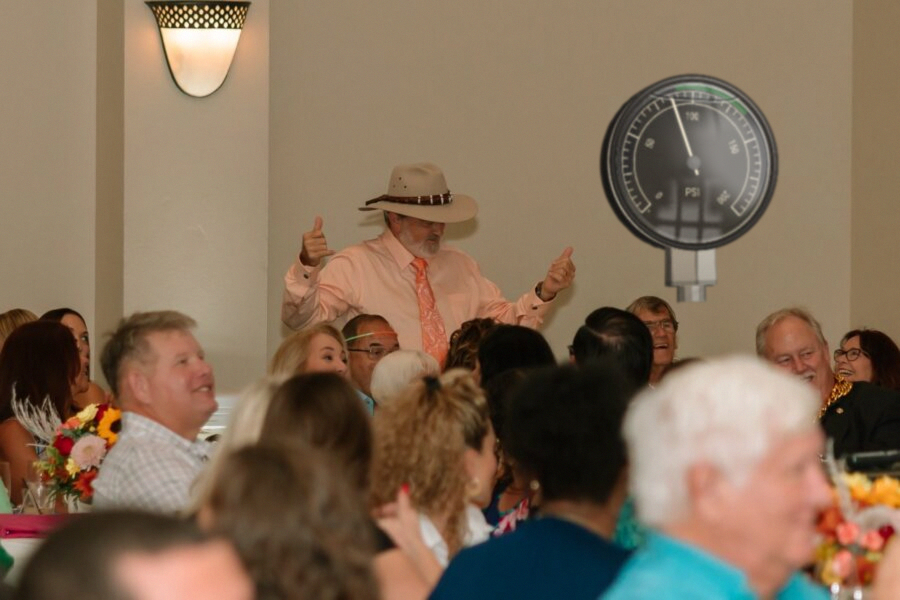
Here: 85
